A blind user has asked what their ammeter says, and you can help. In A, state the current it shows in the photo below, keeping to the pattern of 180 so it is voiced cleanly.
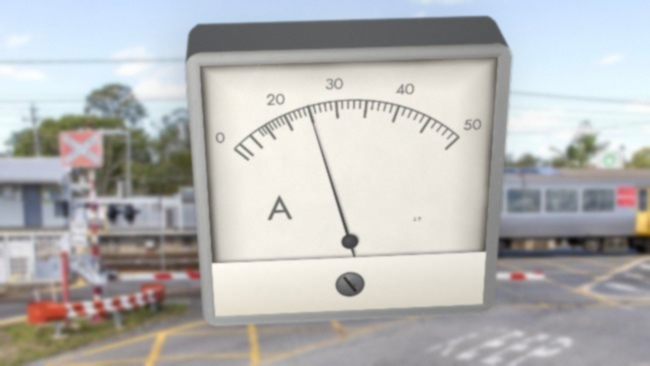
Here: 25
